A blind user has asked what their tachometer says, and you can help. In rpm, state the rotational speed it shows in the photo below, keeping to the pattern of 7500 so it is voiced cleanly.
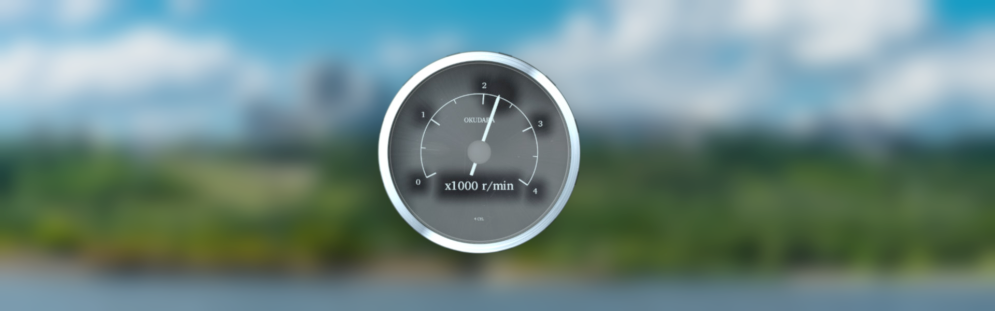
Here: 2250
